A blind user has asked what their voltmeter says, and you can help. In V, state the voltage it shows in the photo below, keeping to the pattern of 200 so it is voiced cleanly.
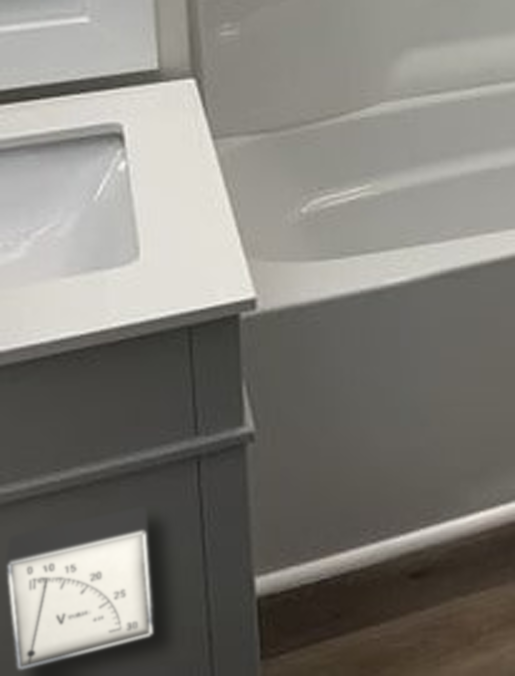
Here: 10
